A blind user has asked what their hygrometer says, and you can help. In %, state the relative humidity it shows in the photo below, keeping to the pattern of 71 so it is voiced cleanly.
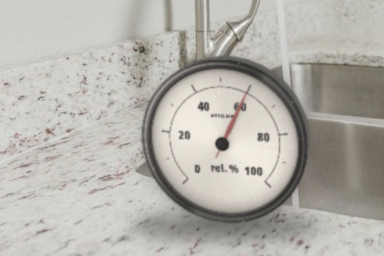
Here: 60
